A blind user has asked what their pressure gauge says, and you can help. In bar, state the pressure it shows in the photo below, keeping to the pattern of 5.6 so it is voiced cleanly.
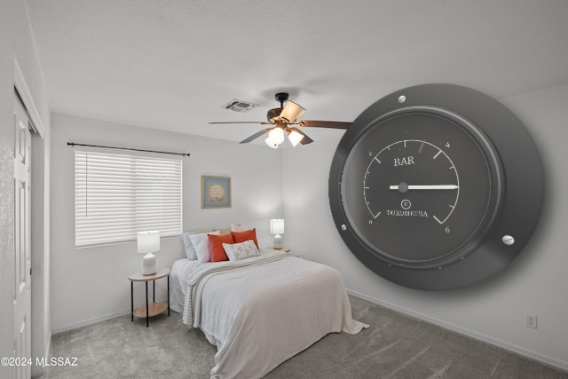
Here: 5
